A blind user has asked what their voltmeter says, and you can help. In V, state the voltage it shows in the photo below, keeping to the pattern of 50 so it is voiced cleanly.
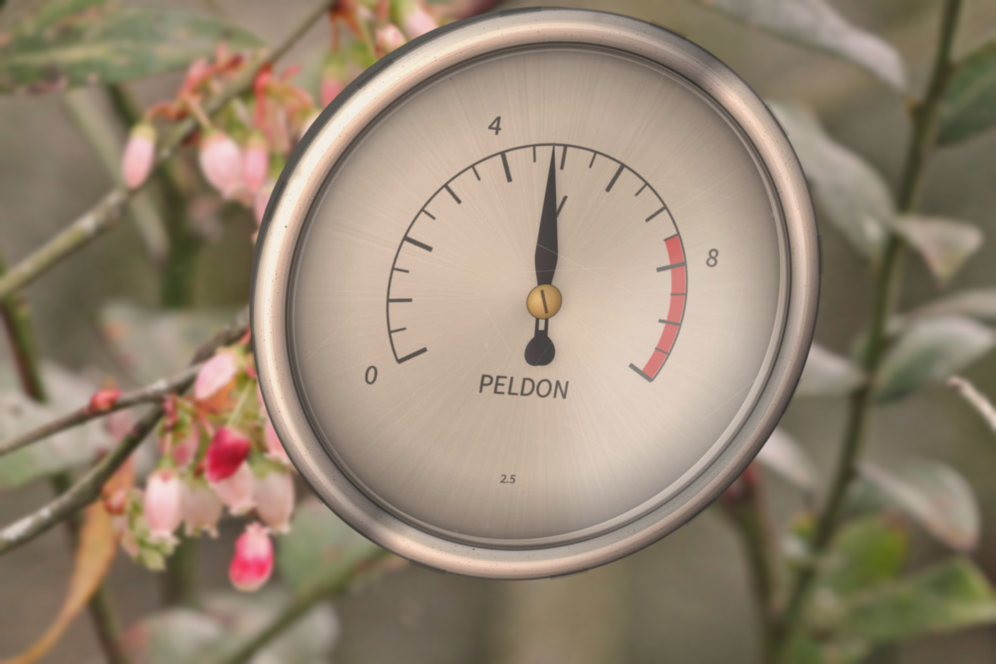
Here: 4.75
